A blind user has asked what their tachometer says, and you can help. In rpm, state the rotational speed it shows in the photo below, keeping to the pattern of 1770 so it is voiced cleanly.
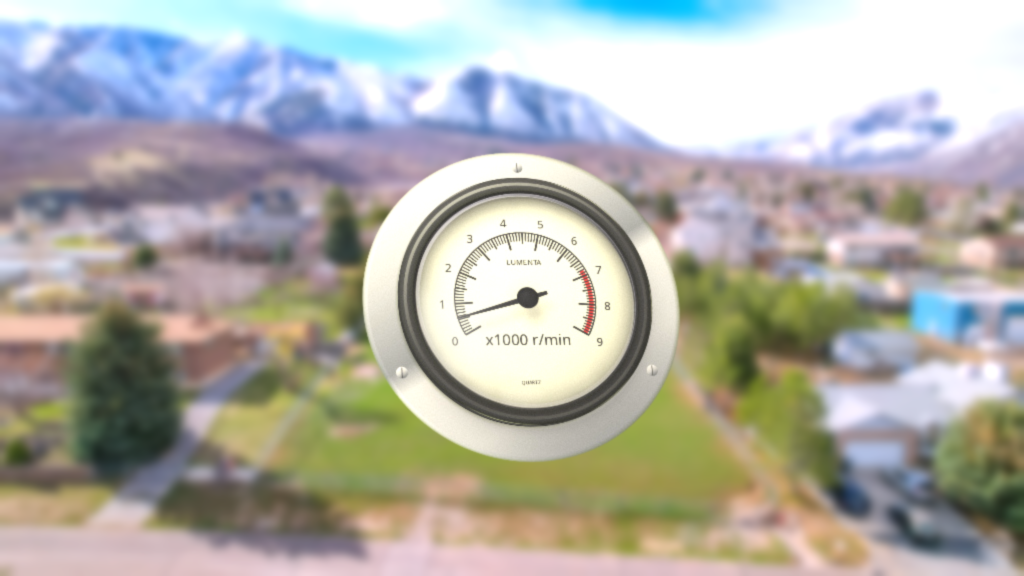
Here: 500
